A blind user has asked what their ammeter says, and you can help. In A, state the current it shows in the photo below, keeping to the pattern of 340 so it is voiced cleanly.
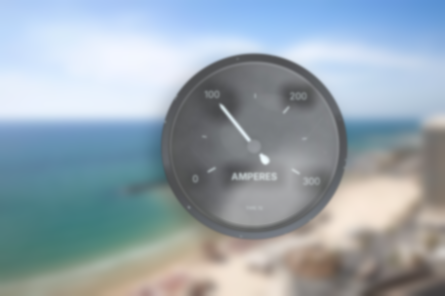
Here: 100
